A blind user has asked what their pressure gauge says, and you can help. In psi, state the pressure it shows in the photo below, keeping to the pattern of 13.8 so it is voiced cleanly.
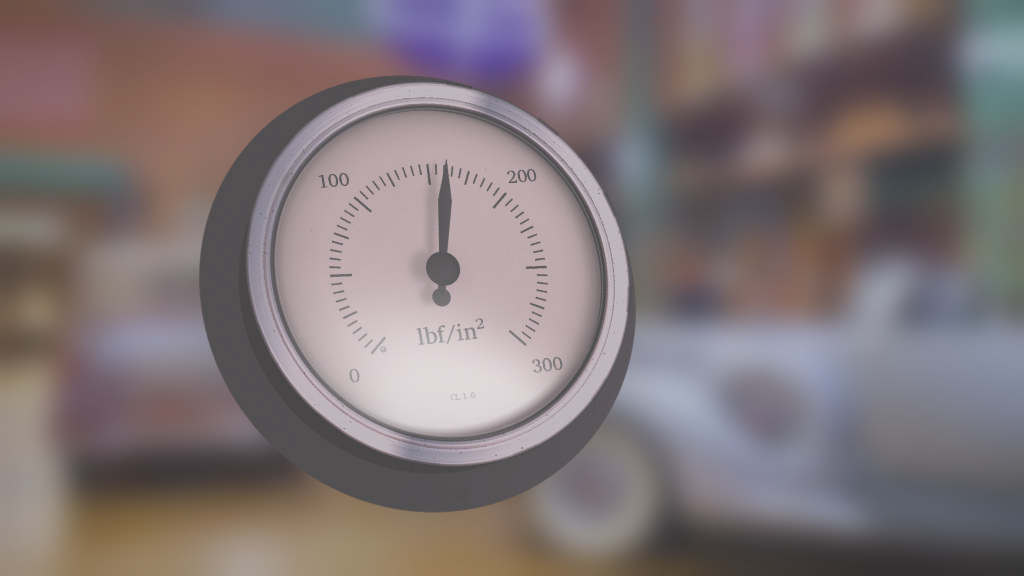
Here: 160
